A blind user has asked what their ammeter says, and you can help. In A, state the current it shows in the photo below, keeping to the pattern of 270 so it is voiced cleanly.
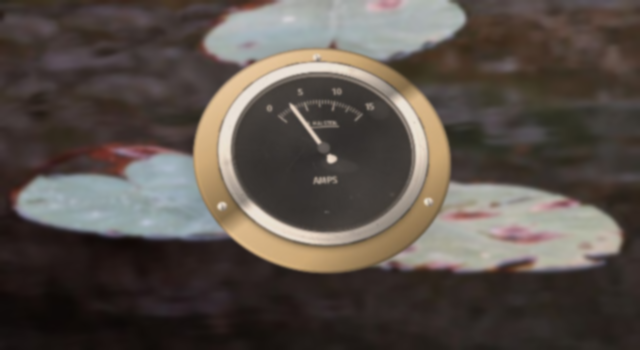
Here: 2.5
